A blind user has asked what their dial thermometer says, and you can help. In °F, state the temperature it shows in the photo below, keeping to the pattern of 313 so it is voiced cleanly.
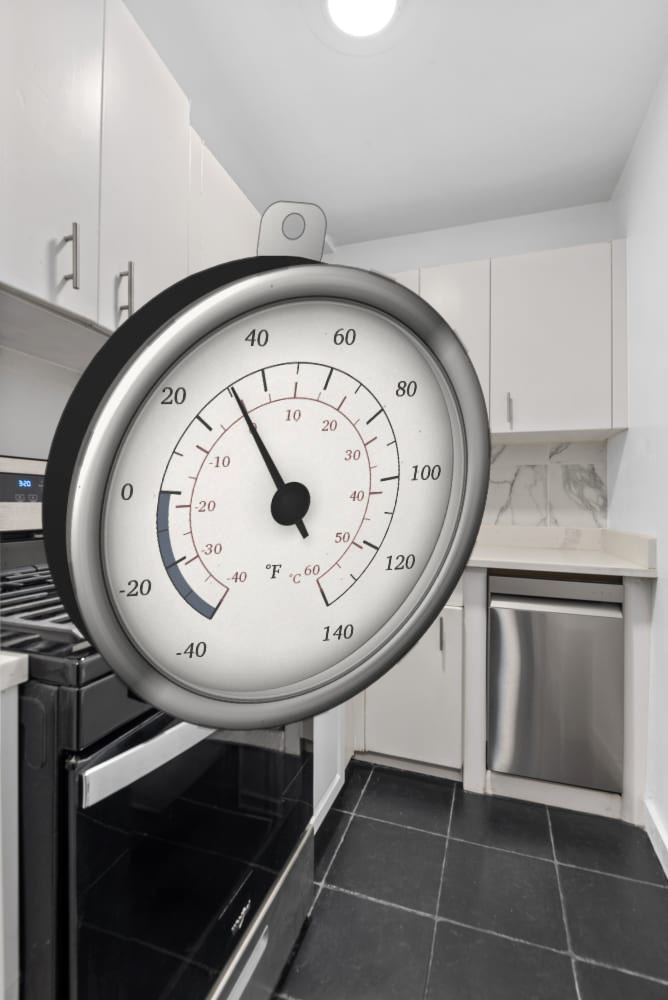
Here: 30
